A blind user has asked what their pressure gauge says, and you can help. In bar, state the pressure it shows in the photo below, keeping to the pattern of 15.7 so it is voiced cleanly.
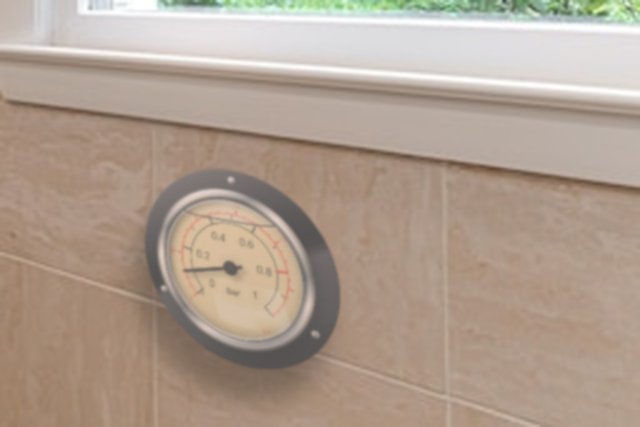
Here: 0.1
